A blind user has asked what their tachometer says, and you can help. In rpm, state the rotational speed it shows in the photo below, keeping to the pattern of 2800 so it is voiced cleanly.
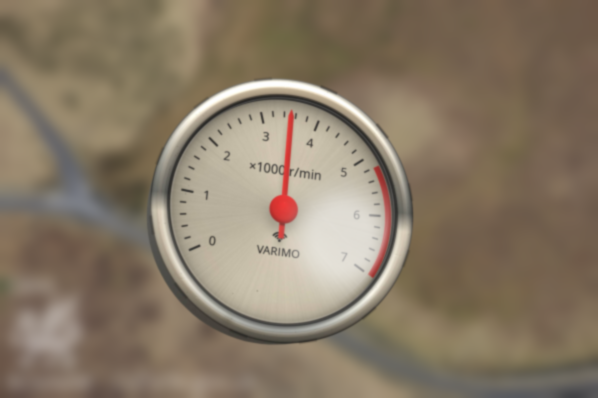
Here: 3500
